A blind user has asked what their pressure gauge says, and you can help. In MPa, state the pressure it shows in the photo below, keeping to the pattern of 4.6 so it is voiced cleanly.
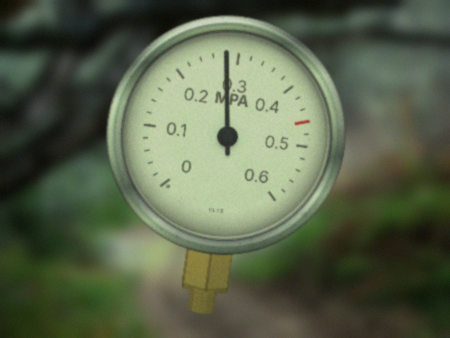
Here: 0.28
